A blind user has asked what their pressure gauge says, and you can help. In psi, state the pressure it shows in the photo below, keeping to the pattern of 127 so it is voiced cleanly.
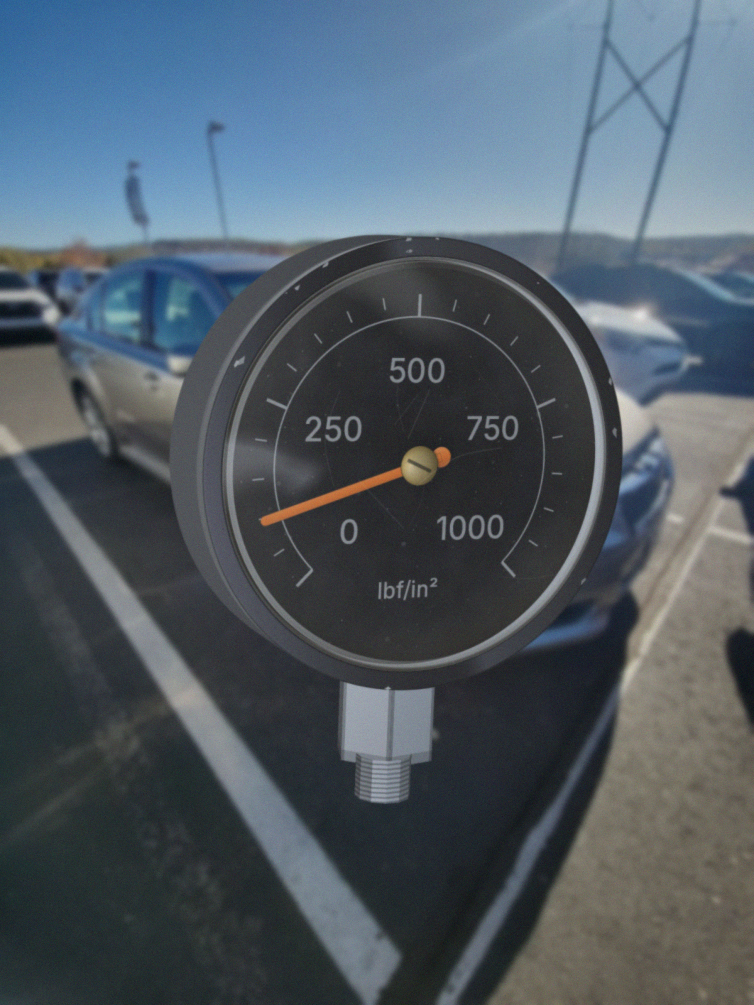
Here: 100
